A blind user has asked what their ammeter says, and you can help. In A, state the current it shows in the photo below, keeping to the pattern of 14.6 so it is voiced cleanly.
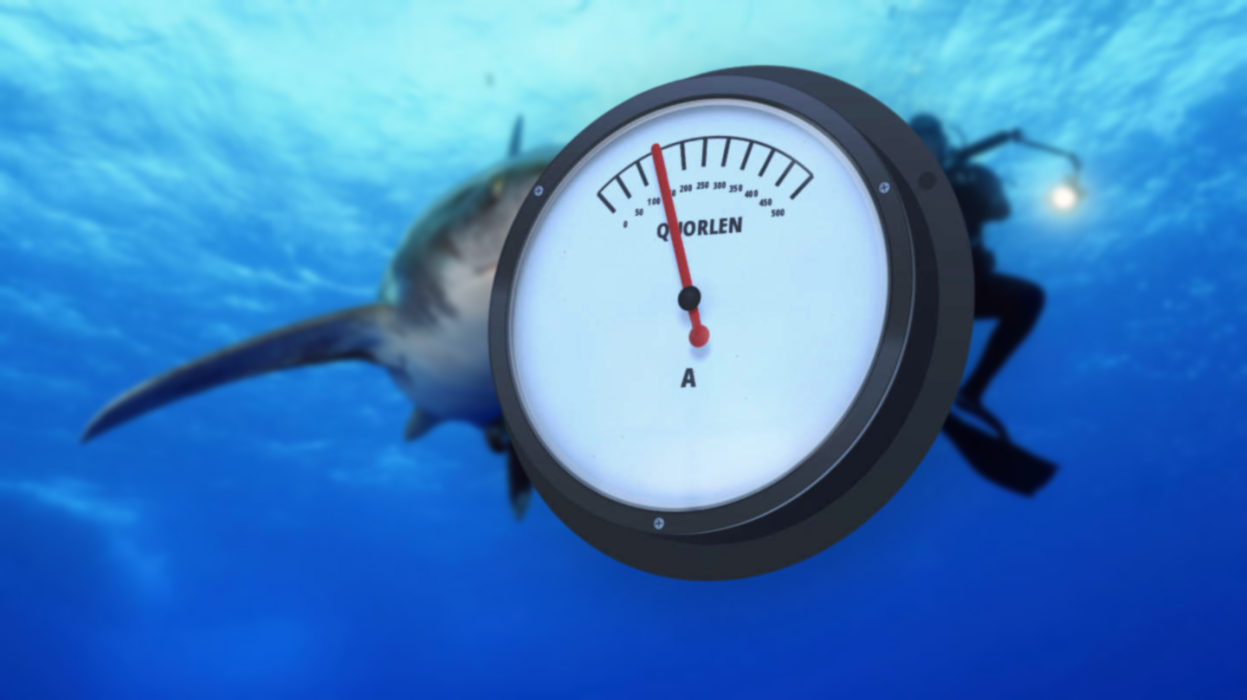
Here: 150
